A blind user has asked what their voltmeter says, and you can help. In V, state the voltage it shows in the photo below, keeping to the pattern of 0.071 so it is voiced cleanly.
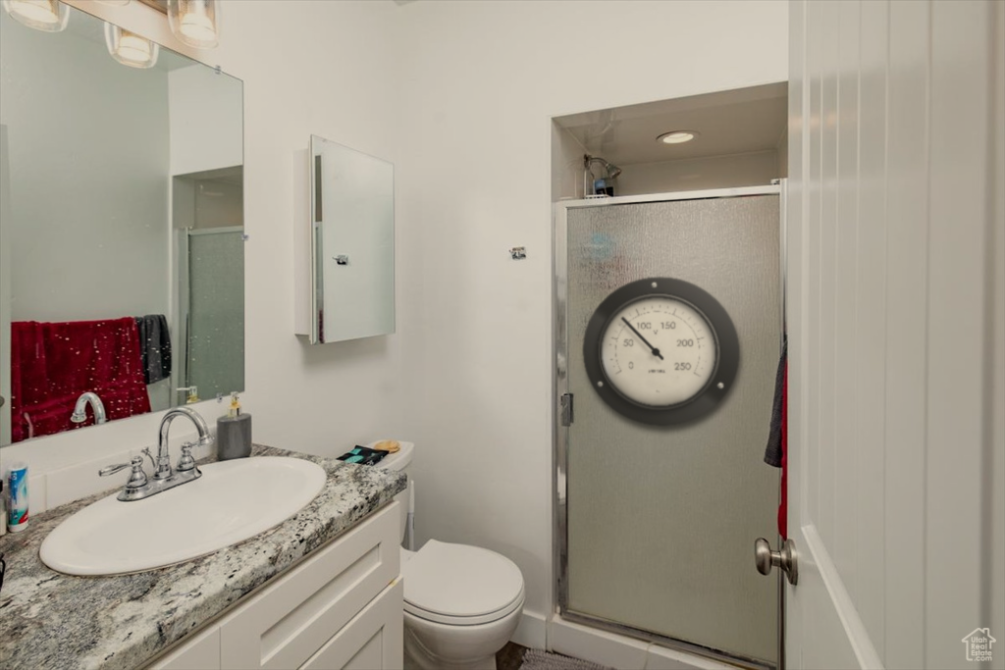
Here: 80
